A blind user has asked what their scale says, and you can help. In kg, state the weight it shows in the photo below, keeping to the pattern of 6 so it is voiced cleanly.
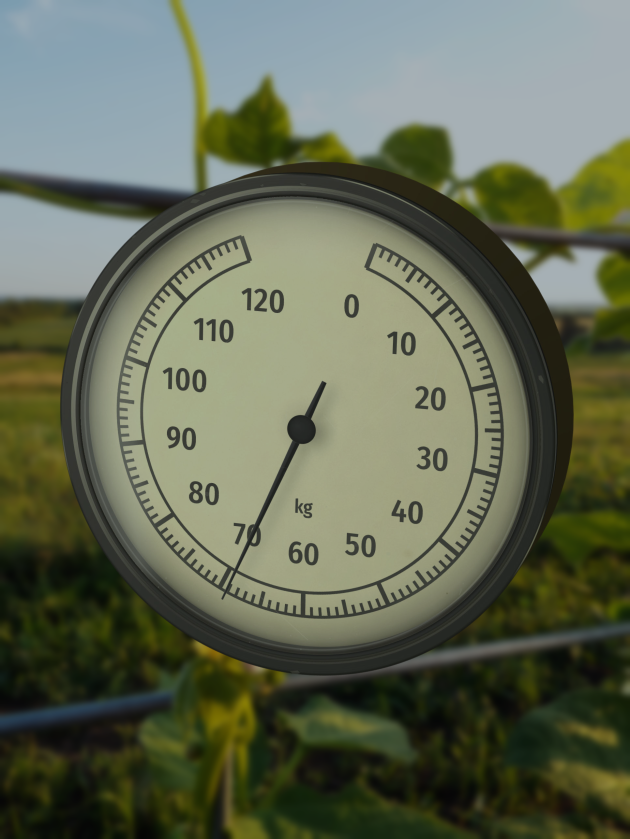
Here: 69
